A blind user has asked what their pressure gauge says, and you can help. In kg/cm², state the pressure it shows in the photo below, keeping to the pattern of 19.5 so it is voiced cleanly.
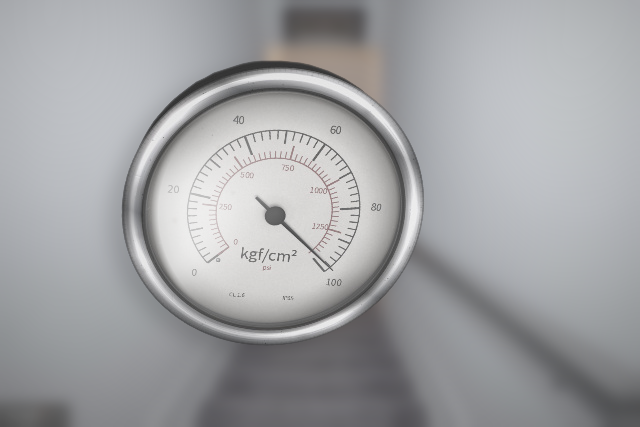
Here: 98
